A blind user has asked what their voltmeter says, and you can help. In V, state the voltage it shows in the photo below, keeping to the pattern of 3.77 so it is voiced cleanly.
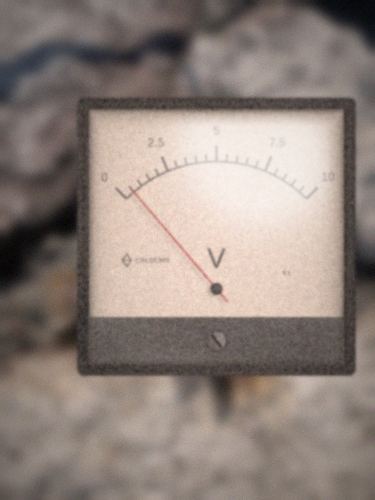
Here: 0.5
